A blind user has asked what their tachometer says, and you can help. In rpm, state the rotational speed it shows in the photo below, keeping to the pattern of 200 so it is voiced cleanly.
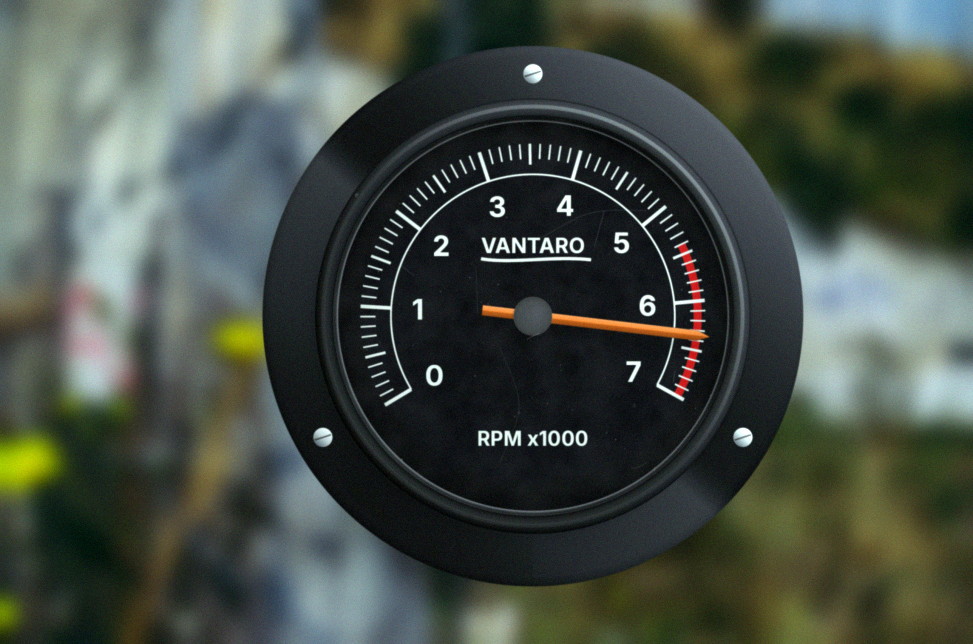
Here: 6350
